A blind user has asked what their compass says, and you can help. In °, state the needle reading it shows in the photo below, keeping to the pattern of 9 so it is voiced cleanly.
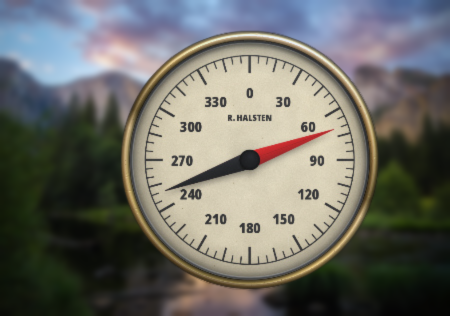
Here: 70
